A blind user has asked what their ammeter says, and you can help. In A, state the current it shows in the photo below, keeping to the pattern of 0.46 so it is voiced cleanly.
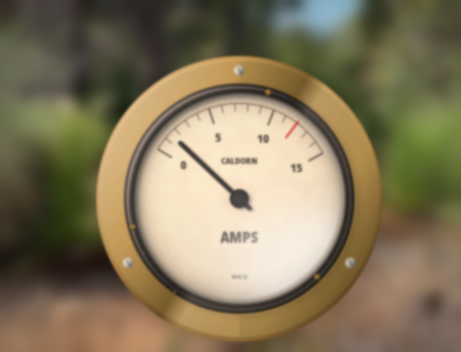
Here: 1.5
